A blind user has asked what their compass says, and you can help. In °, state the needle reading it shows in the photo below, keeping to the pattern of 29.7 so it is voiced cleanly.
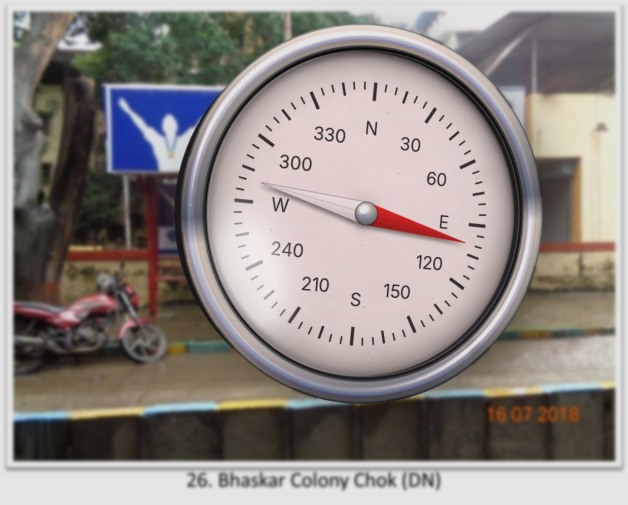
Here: 100
